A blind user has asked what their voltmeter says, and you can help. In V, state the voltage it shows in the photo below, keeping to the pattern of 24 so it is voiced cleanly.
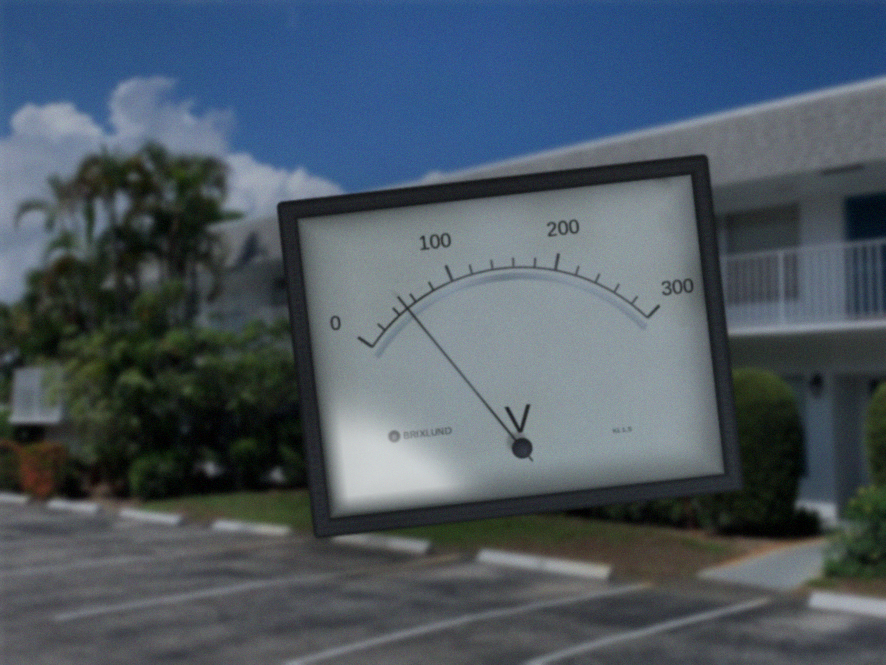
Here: 50
